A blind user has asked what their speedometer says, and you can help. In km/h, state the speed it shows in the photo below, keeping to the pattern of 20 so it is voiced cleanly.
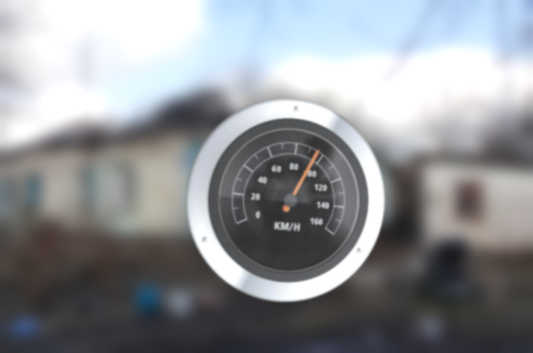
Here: 95
